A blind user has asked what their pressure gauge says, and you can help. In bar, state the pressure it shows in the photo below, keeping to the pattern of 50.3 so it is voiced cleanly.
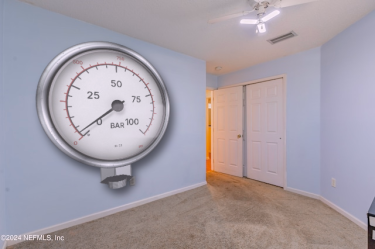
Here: 2.5
